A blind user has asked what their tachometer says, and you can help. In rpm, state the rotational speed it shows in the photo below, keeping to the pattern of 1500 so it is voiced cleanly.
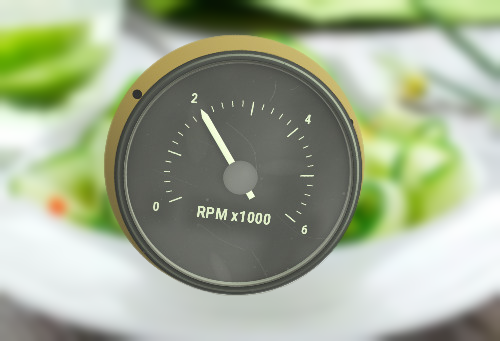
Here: 2000
